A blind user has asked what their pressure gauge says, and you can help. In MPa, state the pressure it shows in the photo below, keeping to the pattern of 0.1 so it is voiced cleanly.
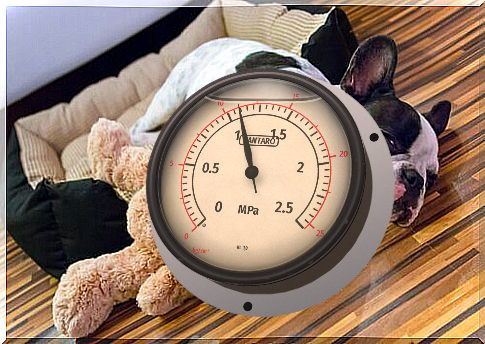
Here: 1.1
